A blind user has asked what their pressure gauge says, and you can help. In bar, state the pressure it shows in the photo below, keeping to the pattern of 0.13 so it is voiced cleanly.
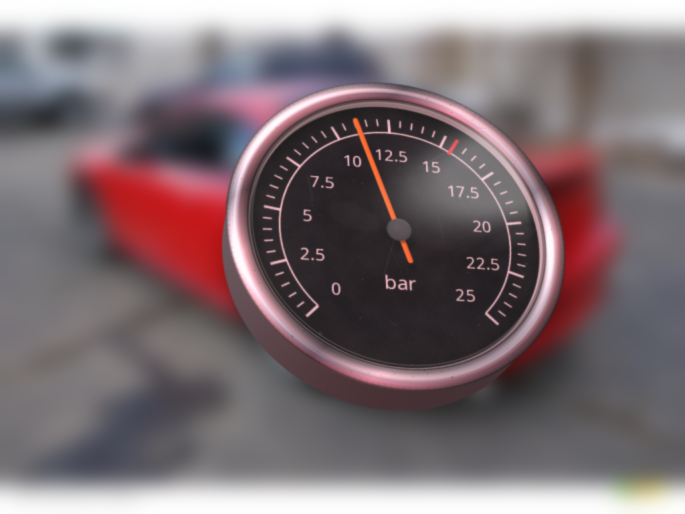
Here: 11
